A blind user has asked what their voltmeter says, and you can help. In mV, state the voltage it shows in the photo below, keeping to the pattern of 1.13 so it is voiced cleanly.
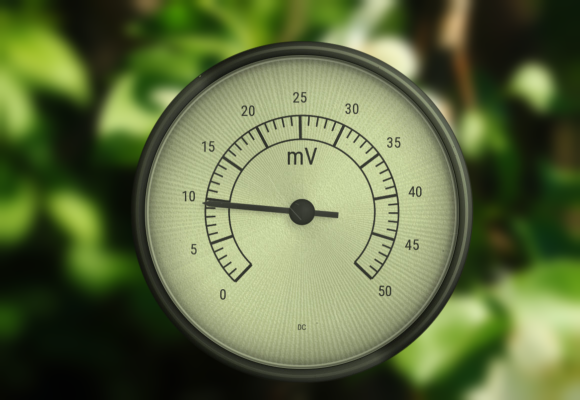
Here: 9.5
